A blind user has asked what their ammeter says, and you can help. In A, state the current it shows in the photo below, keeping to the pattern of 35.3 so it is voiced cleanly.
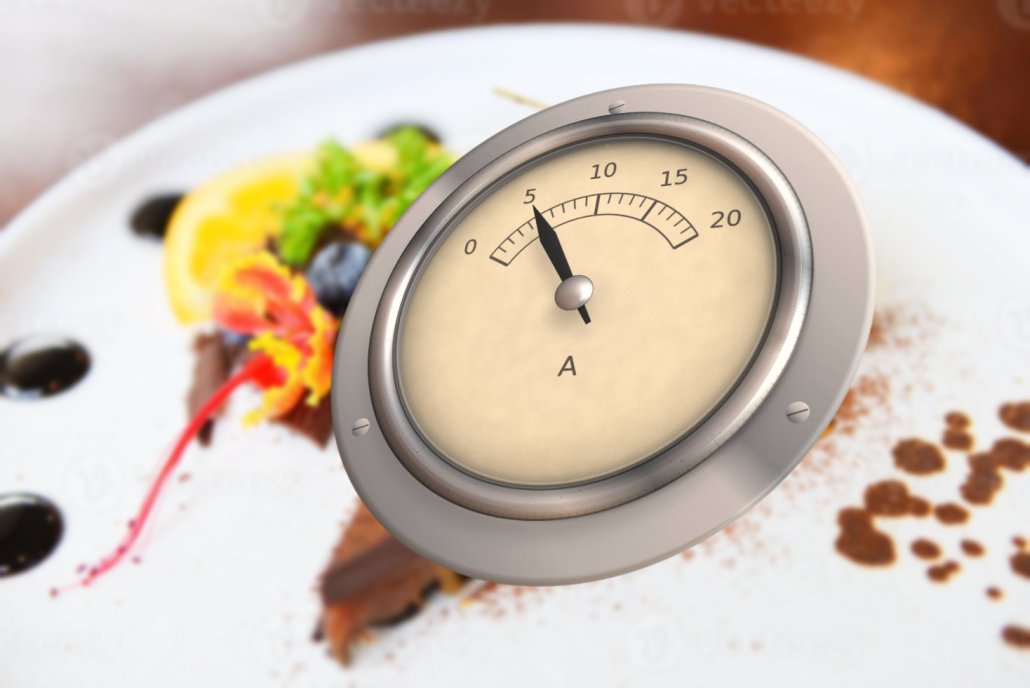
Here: 5
